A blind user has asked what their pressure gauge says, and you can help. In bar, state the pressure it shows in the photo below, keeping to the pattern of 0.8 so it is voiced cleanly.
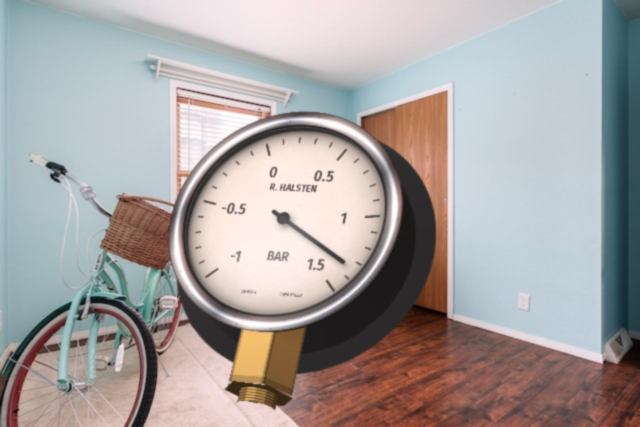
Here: 1.35
